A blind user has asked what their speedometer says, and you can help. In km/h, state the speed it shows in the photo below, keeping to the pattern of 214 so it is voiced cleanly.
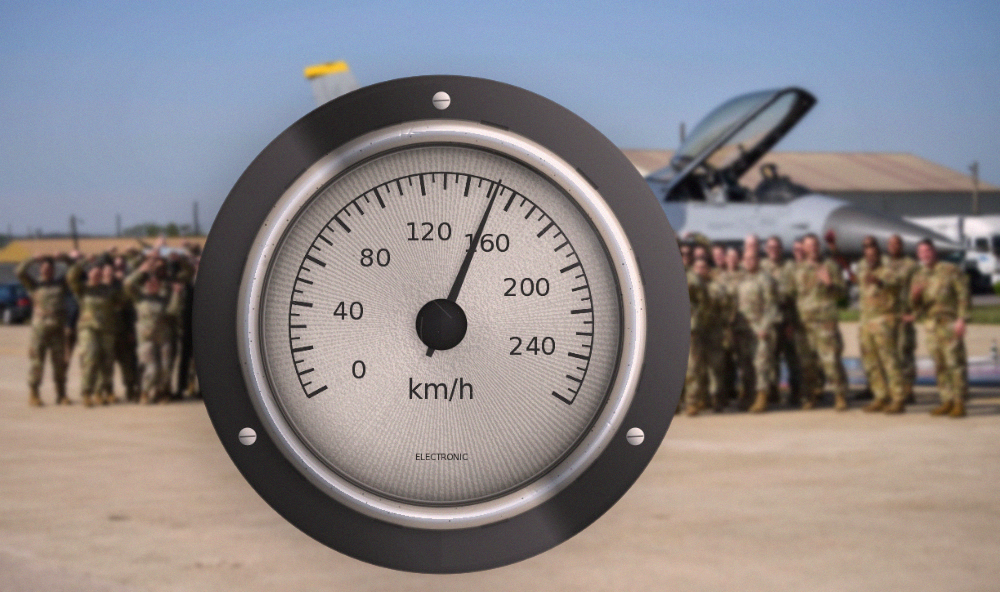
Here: 152.5
